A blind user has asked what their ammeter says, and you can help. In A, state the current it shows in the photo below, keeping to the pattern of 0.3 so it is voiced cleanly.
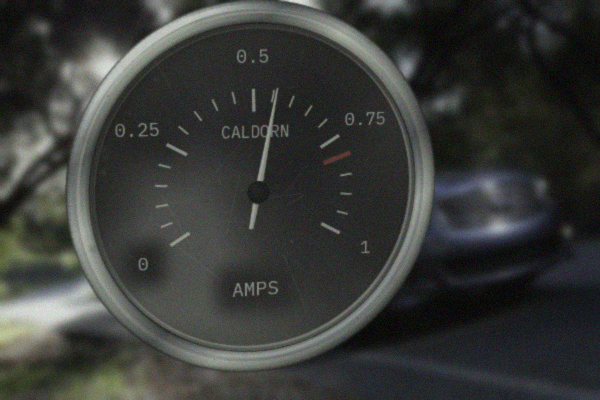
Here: 0.55
